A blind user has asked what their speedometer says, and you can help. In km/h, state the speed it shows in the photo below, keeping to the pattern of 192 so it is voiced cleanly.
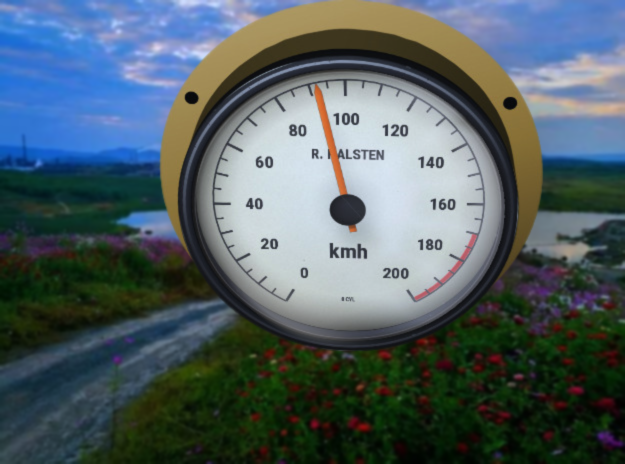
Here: 92.5
